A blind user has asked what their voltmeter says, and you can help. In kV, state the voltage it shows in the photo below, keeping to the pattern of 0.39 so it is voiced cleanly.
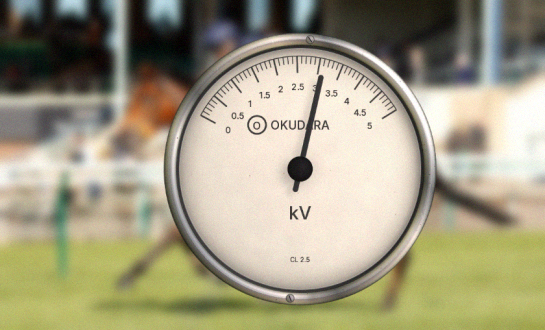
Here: 3.1
